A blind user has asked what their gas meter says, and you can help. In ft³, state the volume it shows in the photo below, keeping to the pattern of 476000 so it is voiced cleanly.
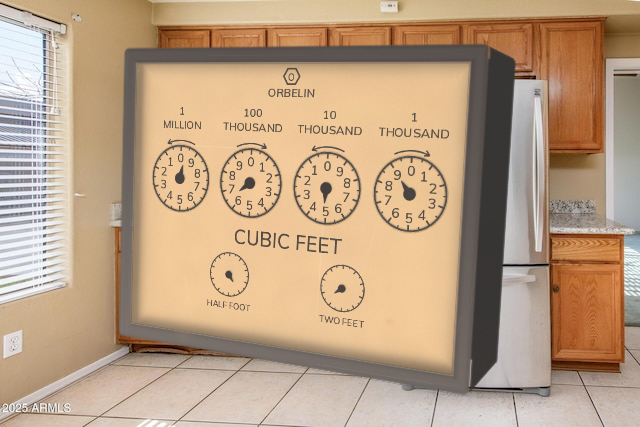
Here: 964900
